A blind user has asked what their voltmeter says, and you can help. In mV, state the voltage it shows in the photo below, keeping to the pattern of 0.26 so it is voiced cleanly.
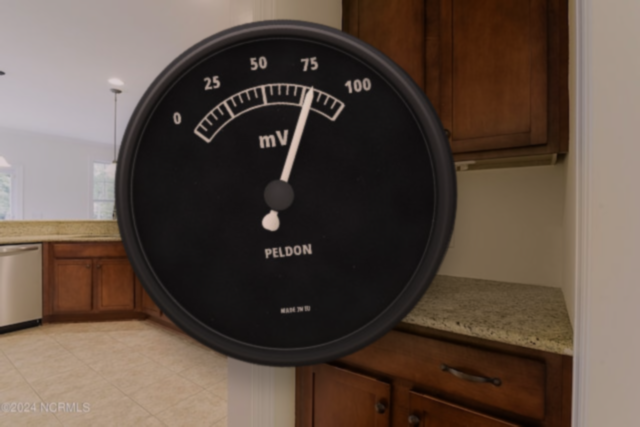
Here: 80
